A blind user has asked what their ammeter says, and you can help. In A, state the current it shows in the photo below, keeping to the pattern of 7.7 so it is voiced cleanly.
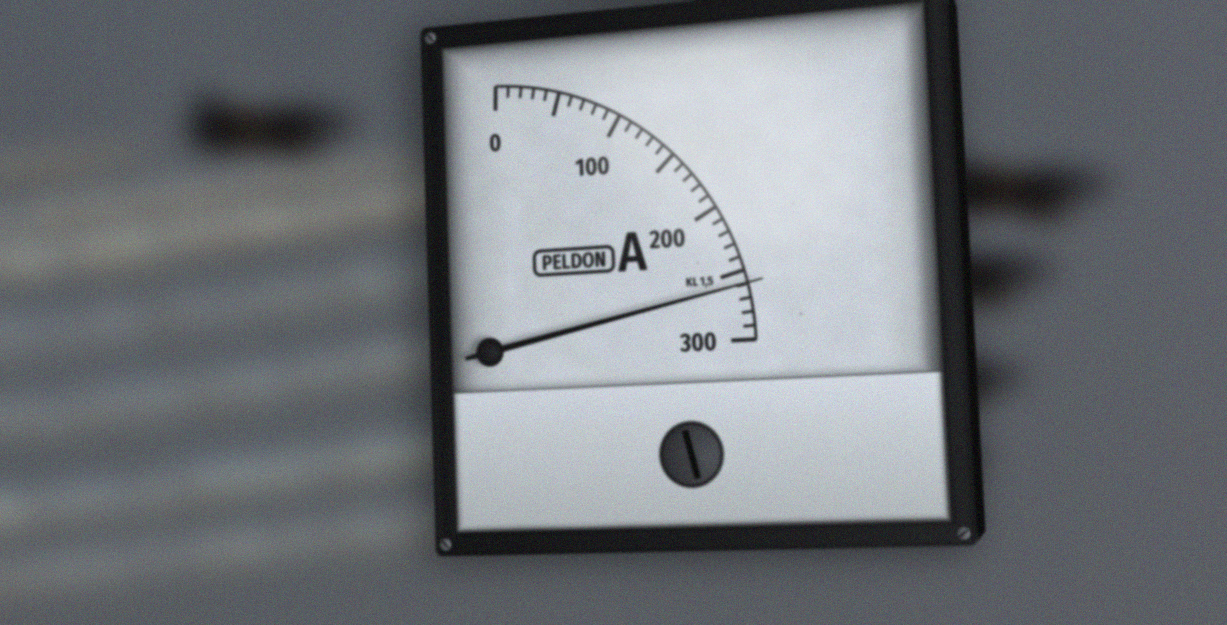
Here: 260
